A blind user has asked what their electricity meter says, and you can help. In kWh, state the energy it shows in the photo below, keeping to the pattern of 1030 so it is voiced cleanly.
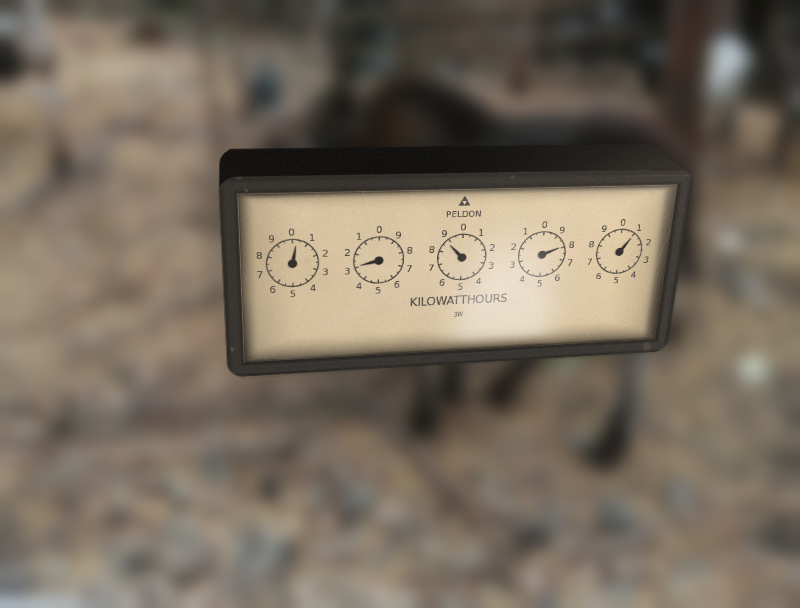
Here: 2881
